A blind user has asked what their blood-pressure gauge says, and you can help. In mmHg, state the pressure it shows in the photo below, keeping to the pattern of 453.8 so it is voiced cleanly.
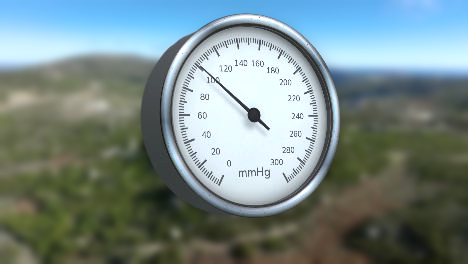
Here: 100
